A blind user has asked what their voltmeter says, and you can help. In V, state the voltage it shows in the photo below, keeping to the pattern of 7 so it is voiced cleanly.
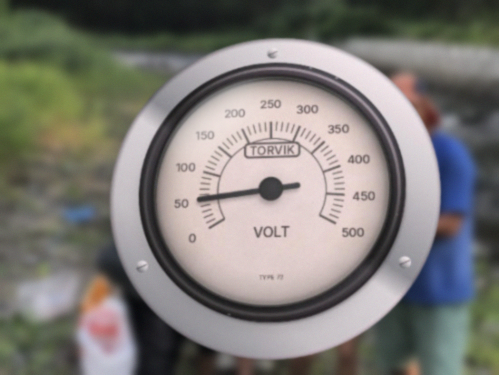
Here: 50
